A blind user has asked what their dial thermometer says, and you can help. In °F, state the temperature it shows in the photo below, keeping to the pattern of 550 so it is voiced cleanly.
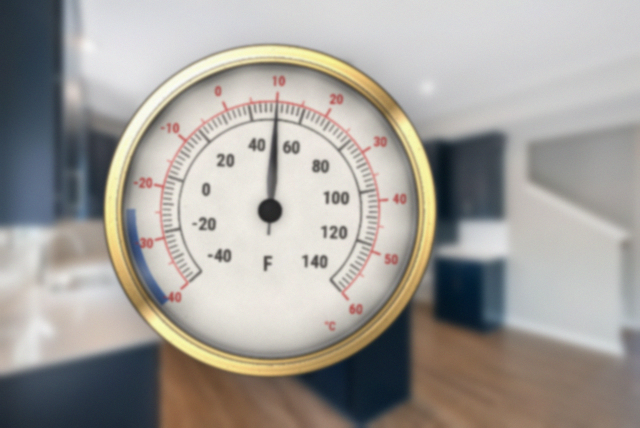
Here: 50
